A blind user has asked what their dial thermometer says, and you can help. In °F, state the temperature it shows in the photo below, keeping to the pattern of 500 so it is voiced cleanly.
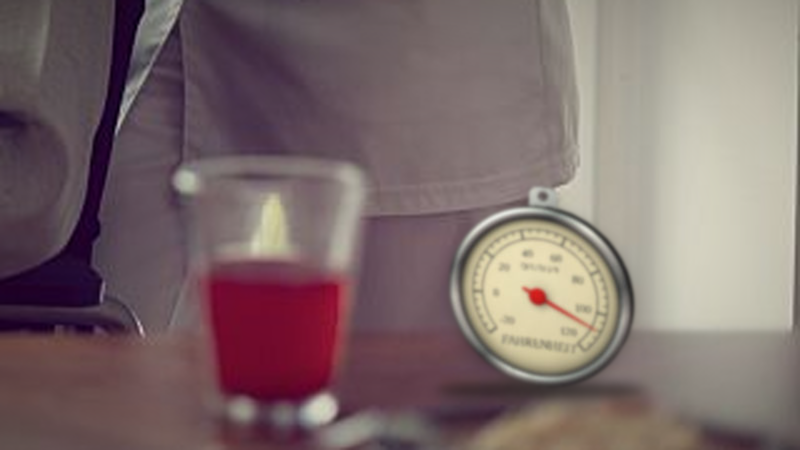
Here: 108
